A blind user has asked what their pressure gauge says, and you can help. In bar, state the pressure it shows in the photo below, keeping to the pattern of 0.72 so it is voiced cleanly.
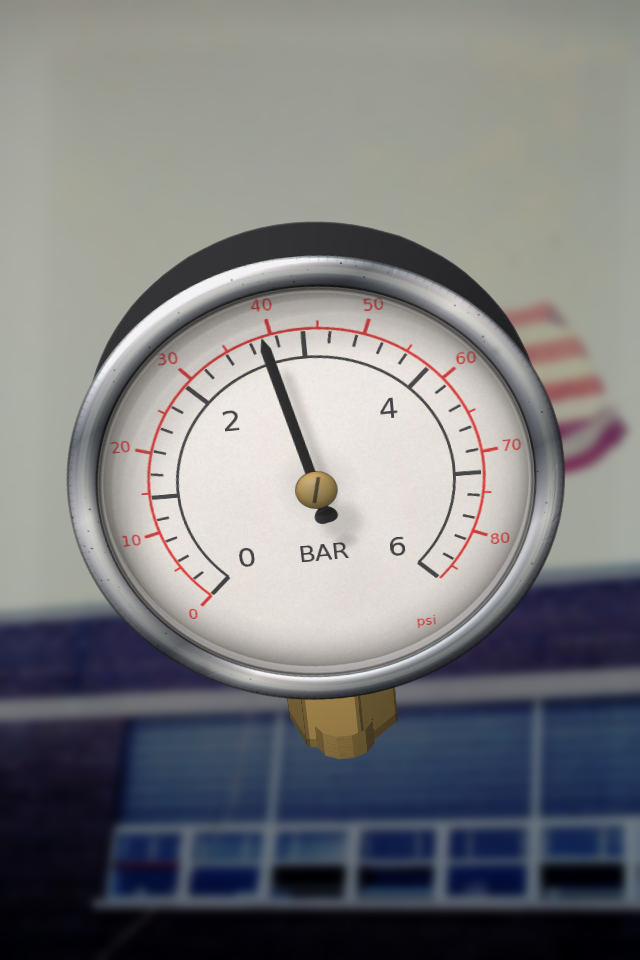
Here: 2.7
